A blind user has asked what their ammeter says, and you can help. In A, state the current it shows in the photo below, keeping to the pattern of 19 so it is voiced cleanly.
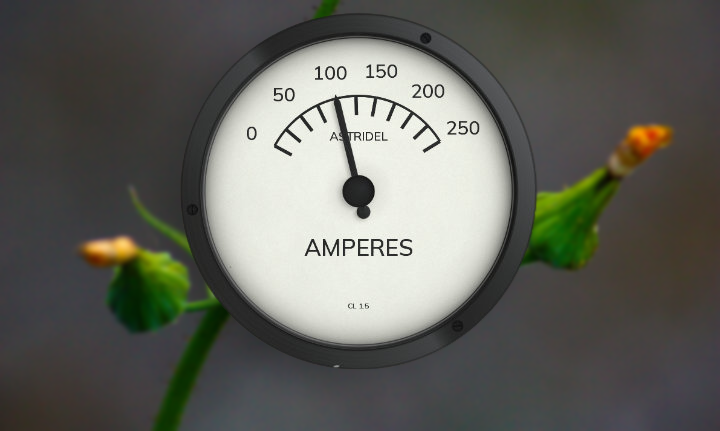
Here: 100
